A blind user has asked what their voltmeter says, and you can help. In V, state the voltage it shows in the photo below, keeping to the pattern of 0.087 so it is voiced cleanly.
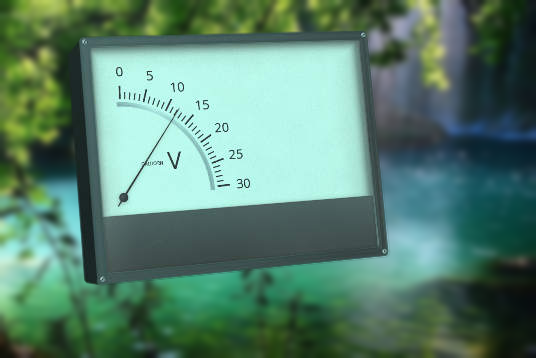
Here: 12
